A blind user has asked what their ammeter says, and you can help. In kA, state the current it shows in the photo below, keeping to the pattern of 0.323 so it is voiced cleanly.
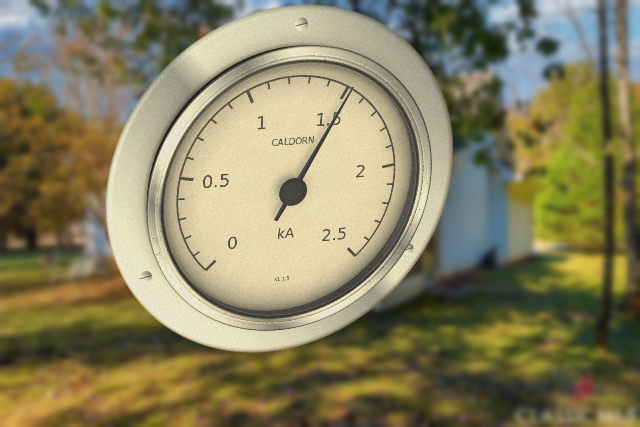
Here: 1.5
